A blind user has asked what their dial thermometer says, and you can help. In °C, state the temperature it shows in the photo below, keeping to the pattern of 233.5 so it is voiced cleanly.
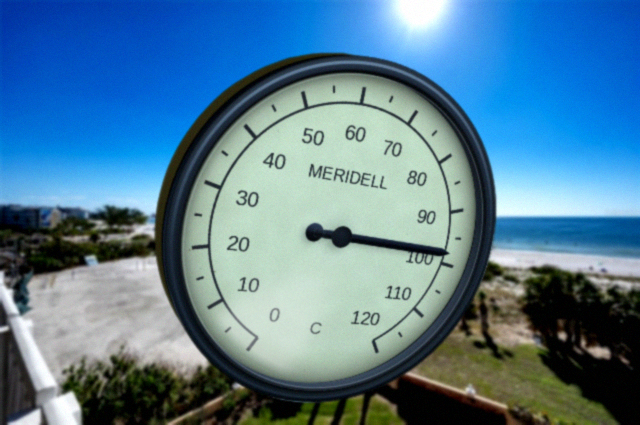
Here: 97.5
